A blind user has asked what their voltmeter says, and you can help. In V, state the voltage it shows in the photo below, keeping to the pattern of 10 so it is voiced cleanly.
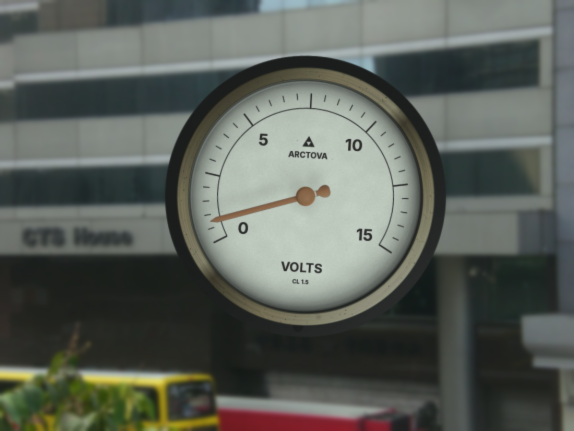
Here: 0.75
